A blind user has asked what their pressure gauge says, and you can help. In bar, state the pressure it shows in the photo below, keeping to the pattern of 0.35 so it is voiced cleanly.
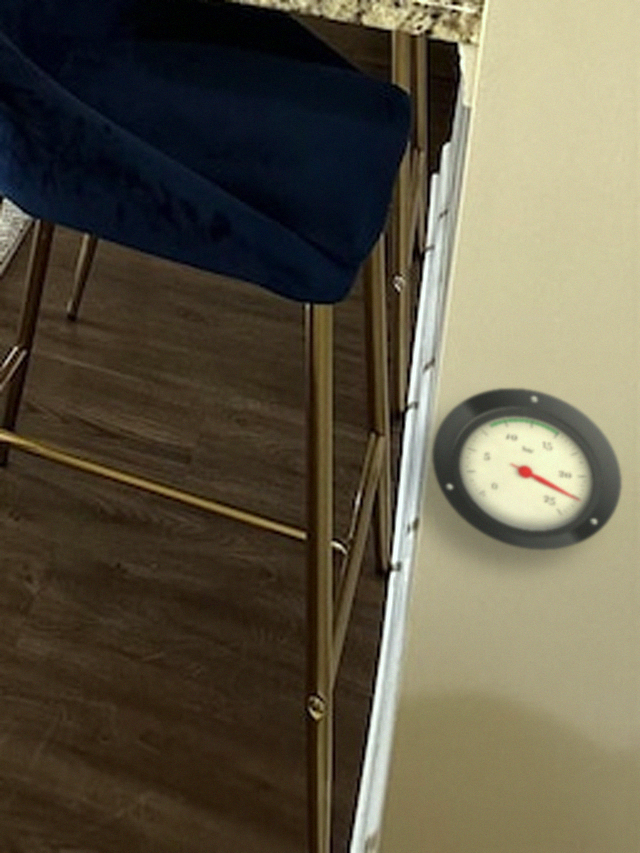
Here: 22.5
